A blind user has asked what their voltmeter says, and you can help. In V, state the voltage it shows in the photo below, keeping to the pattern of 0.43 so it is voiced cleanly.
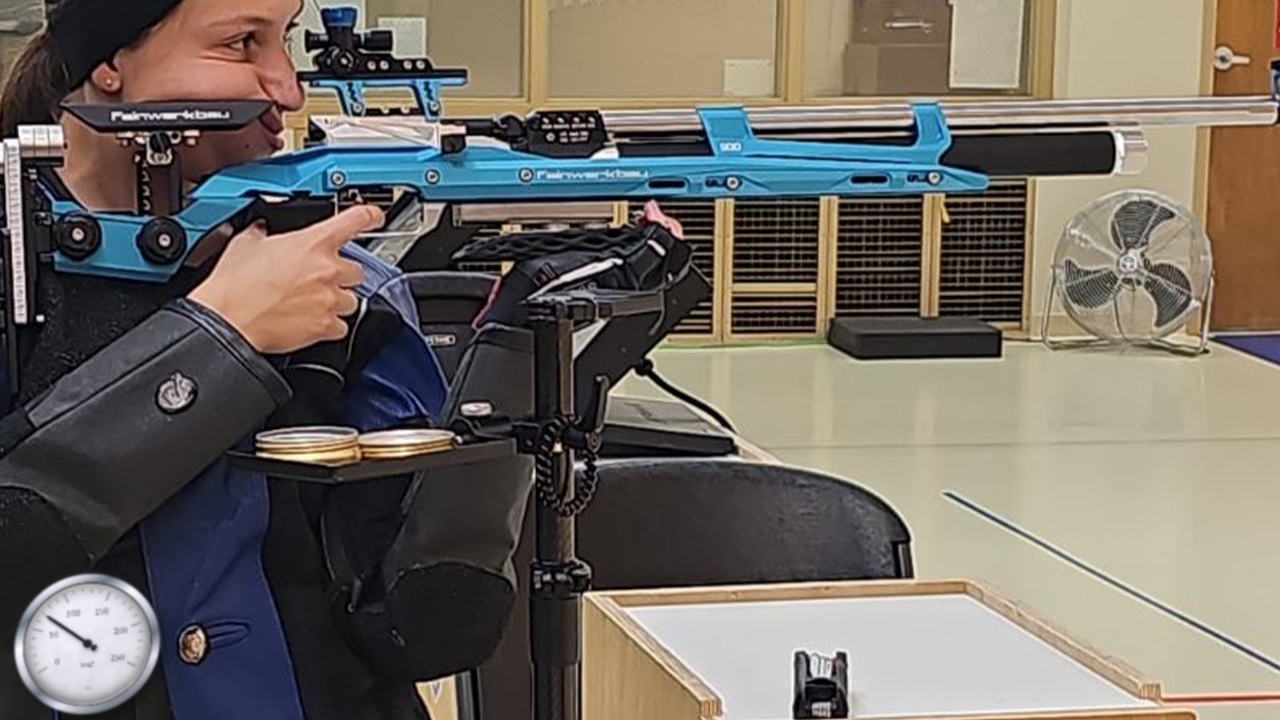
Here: 70
